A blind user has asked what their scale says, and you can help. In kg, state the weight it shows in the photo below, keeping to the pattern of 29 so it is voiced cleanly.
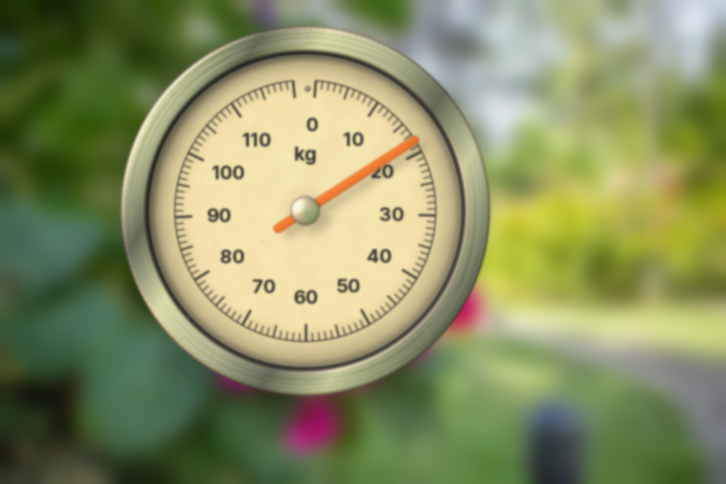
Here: 18
